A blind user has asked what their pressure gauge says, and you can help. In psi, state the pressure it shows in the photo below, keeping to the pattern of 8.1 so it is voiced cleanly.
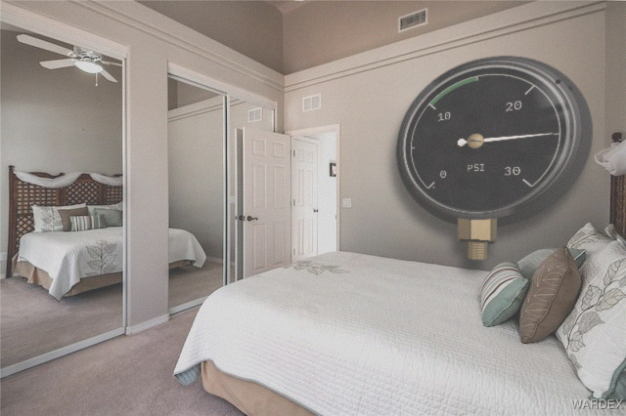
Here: 25
